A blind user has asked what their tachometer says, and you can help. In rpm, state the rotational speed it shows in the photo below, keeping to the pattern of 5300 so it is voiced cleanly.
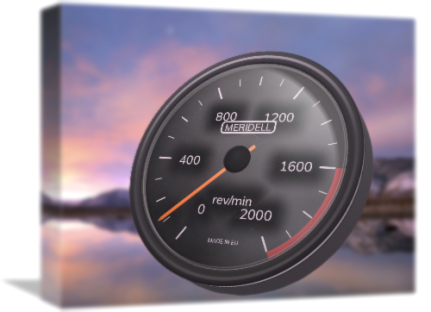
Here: 100
